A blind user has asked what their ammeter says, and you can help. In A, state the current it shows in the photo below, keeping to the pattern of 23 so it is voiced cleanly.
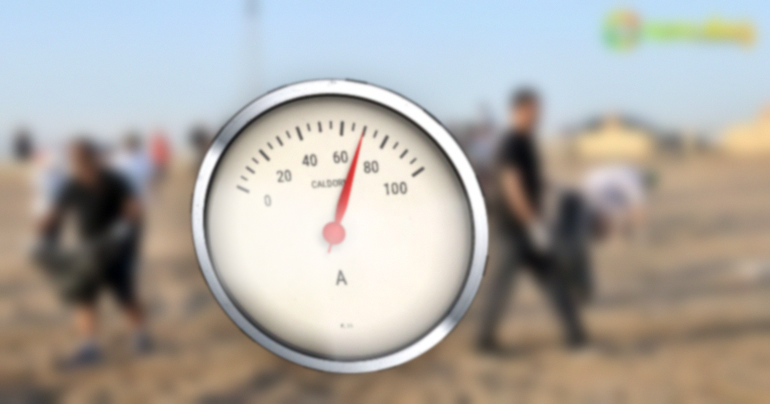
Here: 70
